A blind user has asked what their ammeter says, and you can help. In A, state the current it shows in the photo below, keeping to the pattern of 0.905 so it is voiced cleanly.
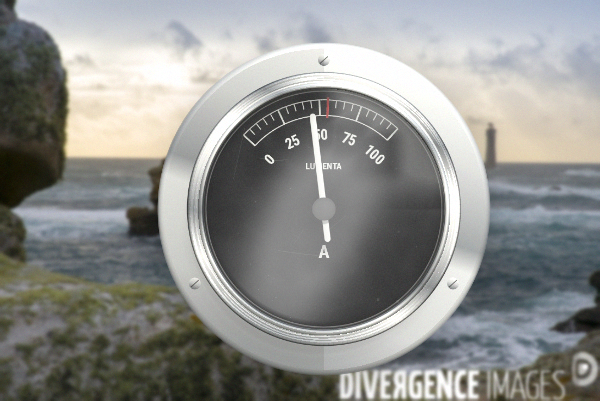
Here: 45
